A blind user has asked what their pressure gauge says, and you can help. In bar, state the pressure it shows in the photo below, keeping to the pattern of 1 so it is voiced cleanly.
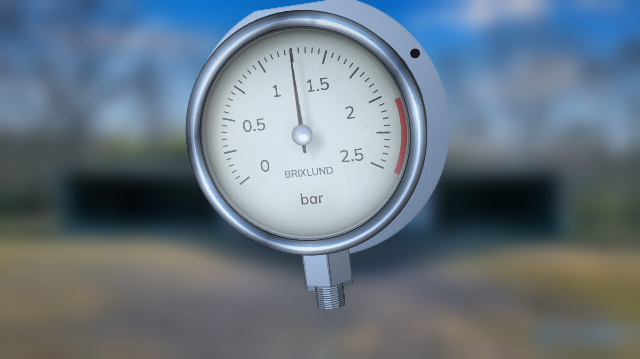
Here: 1.25
